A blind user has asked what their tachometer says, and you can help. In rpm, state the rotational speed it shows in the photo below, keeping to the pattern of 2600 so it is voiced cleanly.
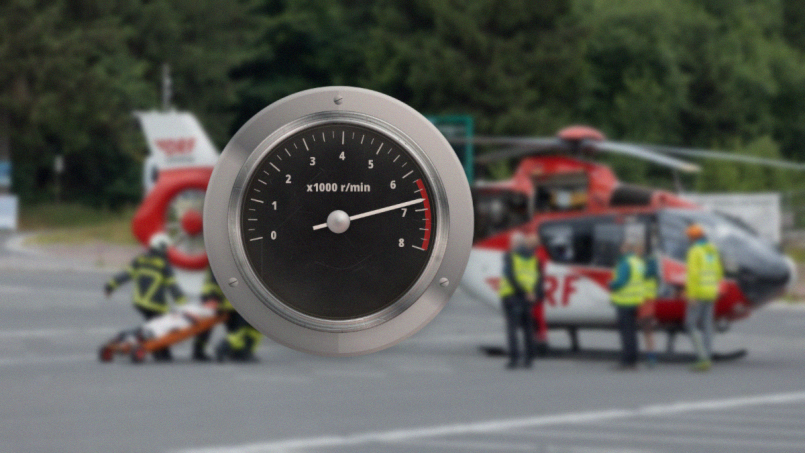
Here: 6750
